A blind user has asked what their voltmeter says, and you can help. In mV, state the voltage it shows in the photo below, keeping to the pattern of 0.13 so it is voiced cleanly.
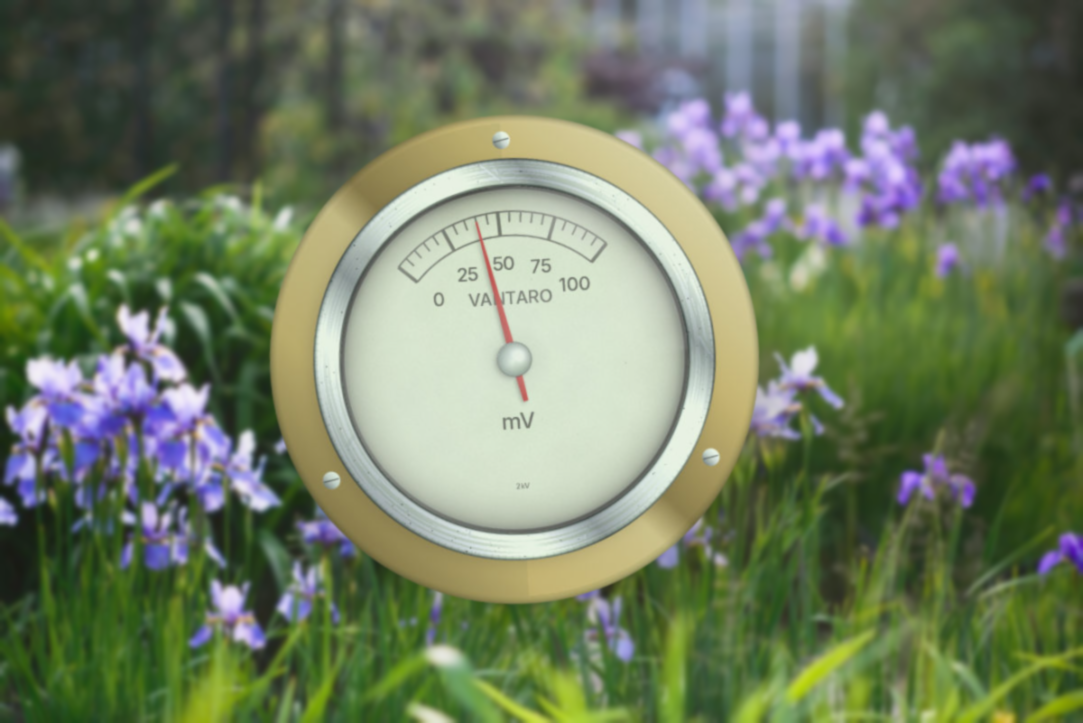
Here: 40
